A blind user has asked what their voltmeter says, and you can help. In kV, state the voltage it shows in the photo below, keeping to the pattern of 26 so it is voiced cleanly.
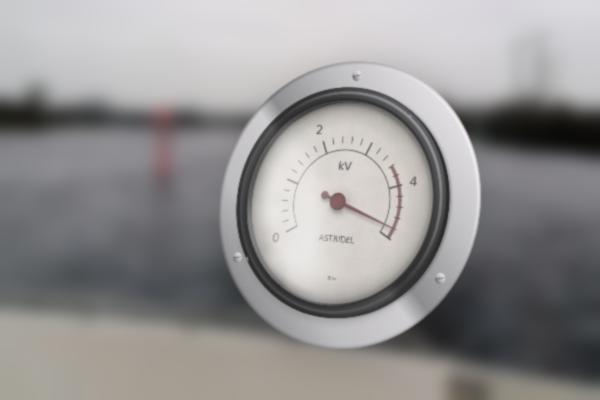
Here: 4.8
